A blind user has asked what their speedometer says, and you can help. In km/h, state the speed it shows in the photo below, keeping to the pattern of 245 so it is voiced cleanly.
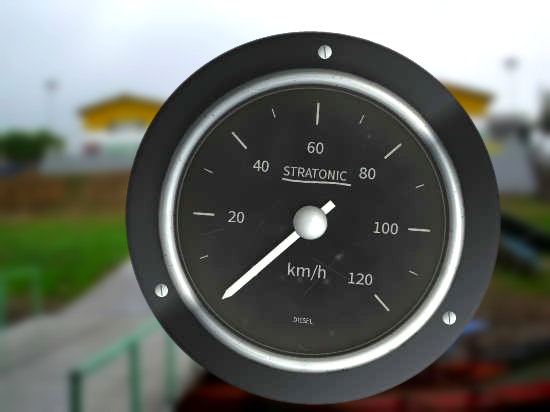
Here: 0
